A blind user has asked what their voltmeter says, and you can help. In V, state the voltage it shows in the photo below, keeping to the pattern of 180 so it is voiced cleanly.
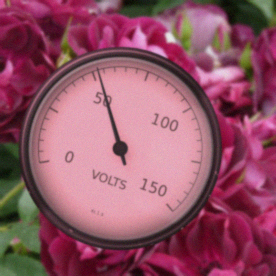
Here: 52.5
